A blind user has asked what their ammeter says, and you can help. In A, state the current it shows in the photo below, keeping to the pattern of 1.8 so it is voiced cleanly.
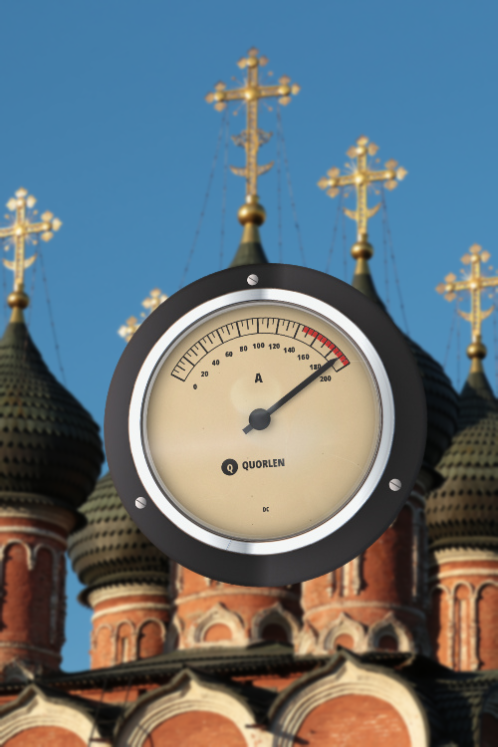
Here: 190
